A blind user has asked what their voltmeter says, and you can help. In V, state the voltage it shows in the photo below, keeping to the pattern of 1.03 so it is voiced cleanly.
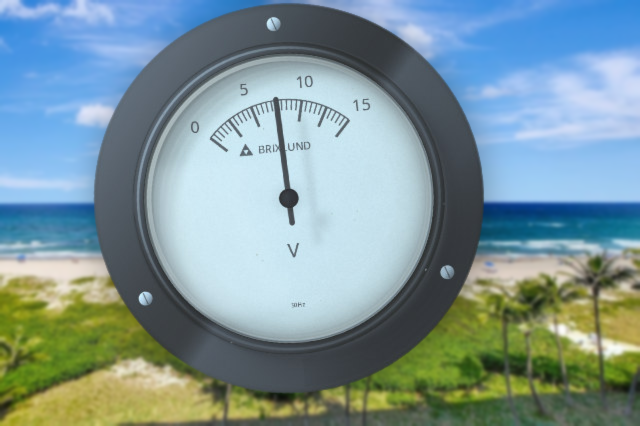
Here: 7.5
